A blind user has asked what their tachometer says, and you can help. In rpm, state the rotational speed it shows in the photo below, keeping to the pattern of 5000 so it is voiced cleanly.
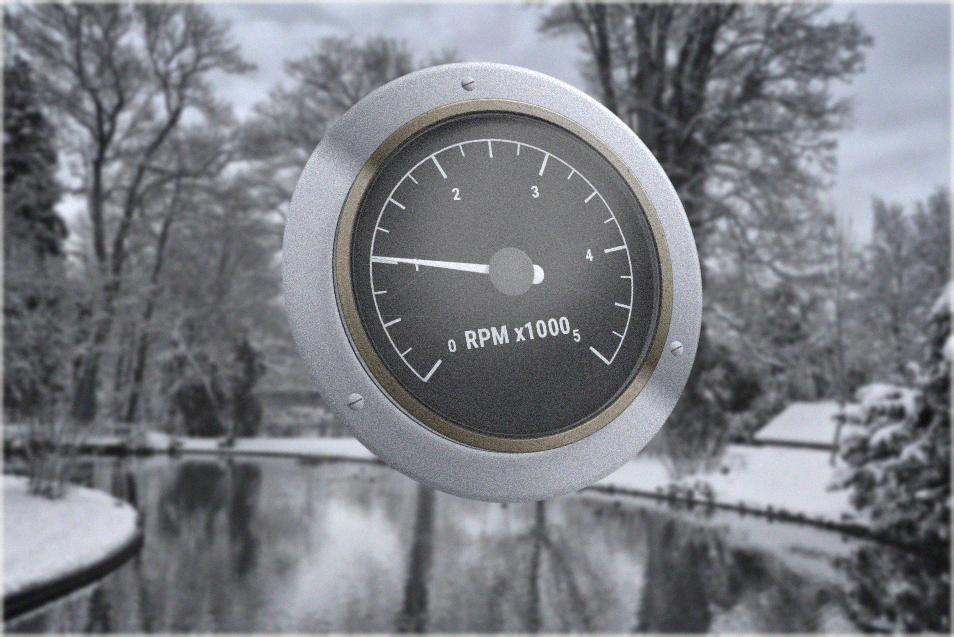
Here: 1000
